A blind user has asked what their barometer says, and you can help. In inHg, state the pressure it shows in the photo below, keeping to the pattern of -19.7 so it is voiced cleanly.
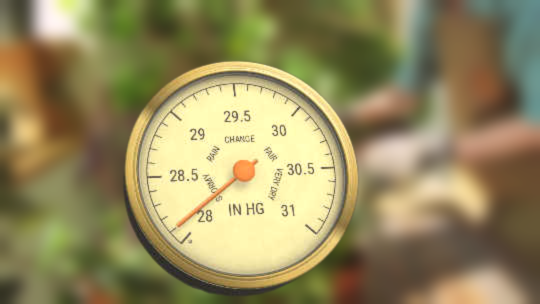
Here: 28.1
